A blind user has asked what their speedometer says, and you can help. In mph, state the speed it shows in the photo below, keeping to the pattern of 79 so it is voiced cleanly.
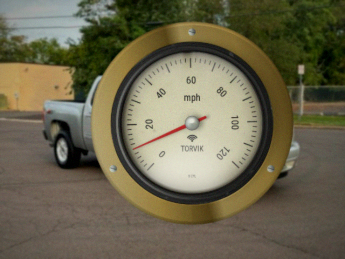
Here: 10
